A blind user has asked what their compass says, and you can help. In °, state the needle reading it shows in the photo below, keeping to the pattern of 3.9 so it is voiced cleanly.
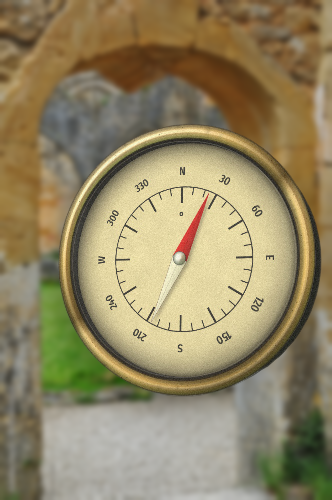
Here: 25
